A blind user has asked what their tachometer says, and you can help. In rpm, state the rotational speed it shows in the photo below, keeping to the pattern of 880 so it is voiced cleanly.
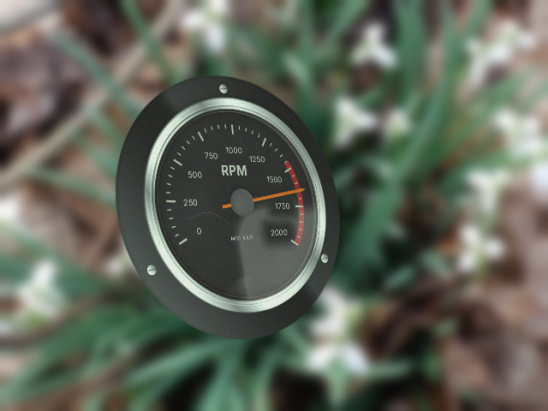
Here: 1650
